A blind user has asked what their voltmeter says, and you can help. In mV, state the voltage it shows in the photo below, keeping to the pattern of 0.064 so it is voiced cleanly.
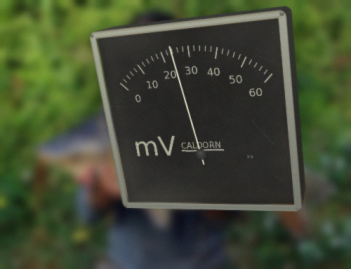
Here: 24
